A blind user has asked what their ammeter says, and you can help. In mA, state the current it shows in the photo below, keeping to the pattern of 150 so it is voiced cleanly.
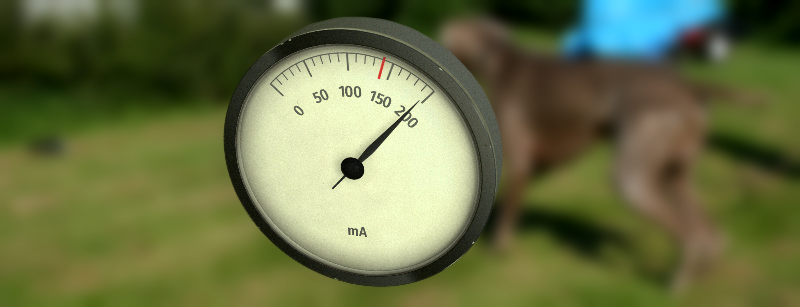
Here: 195
